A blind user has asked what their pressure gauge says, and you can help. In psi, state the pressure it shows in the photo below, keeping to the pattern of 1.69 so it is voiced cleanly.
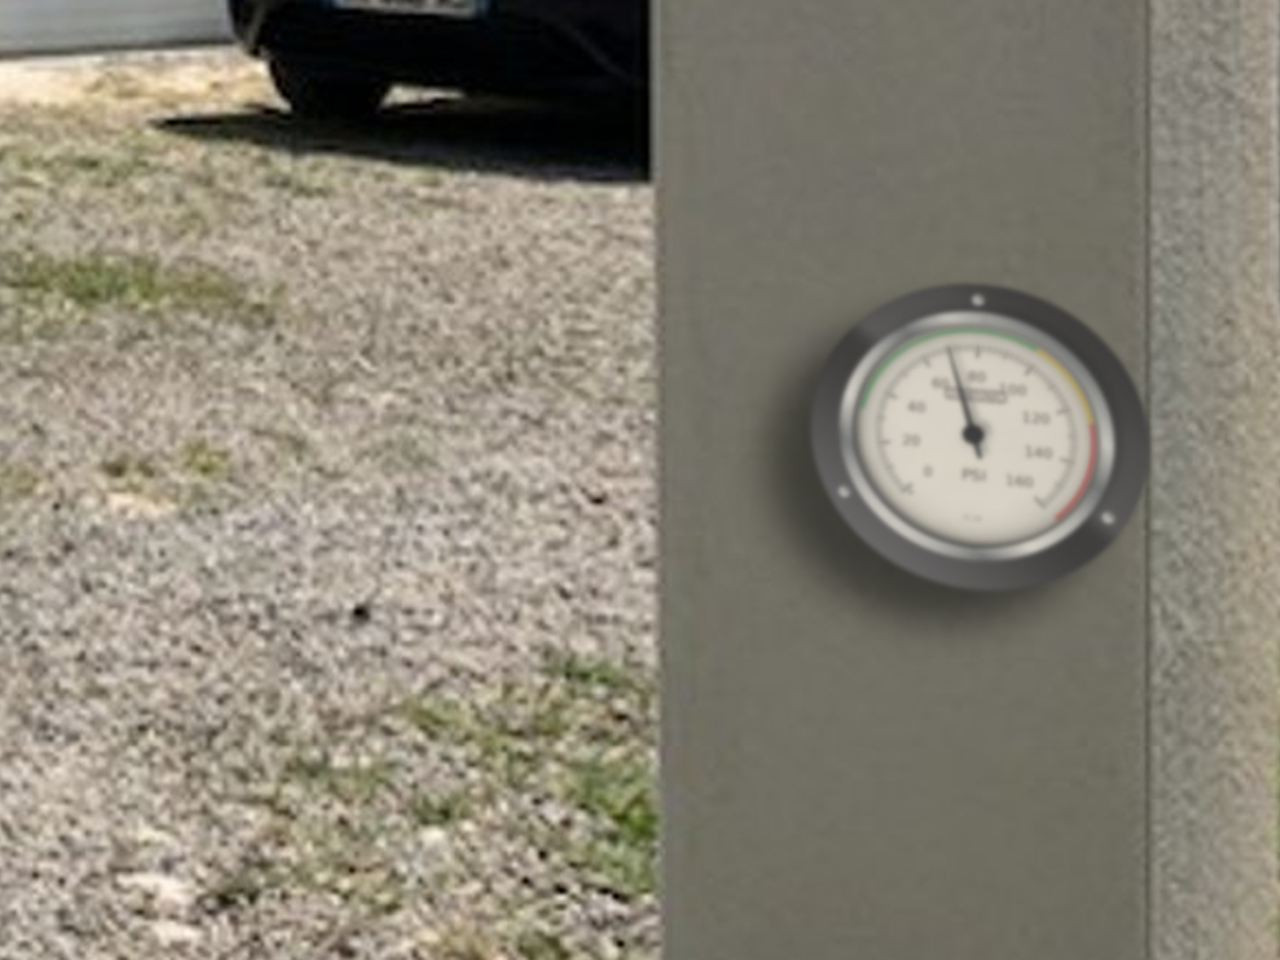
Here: 70
